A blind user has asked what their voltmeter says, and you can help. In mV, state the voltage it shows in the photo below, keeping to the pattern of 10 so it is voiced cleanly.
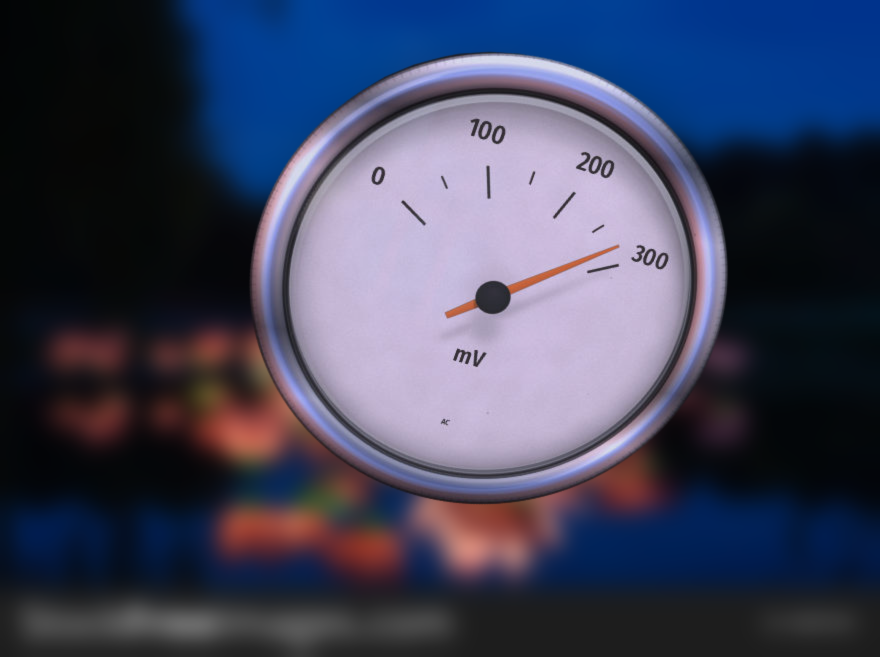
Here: 275
